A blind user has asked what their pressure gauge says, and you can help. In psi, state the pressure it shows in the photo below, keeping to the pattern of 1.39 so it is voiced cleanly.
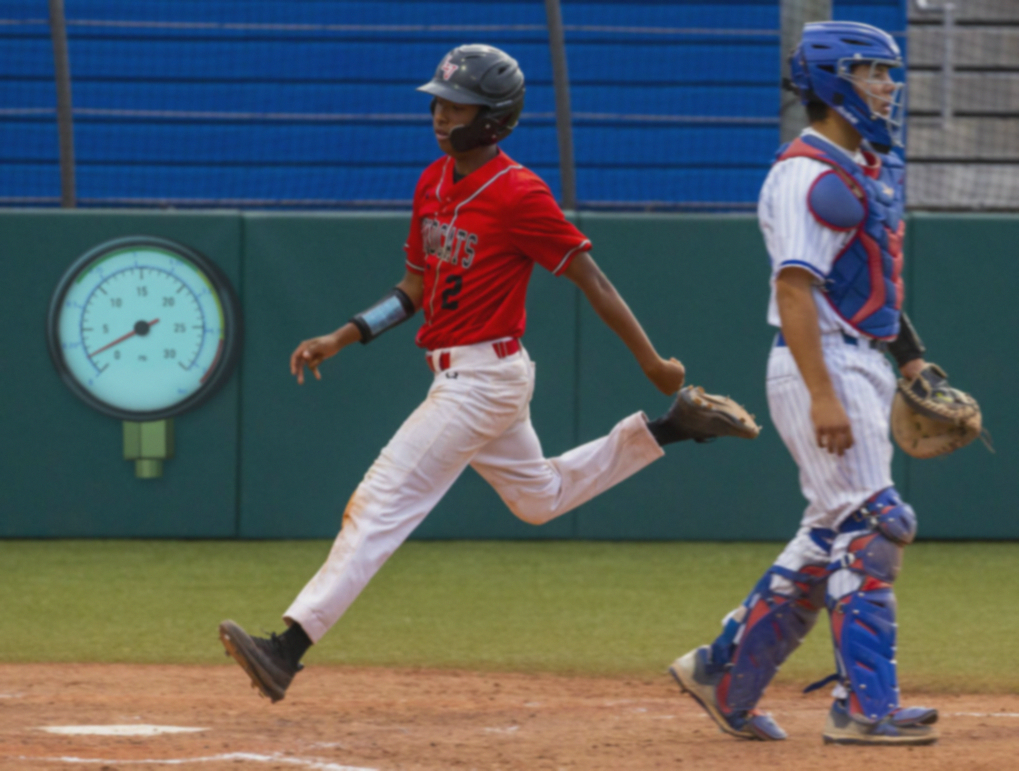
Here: 2
